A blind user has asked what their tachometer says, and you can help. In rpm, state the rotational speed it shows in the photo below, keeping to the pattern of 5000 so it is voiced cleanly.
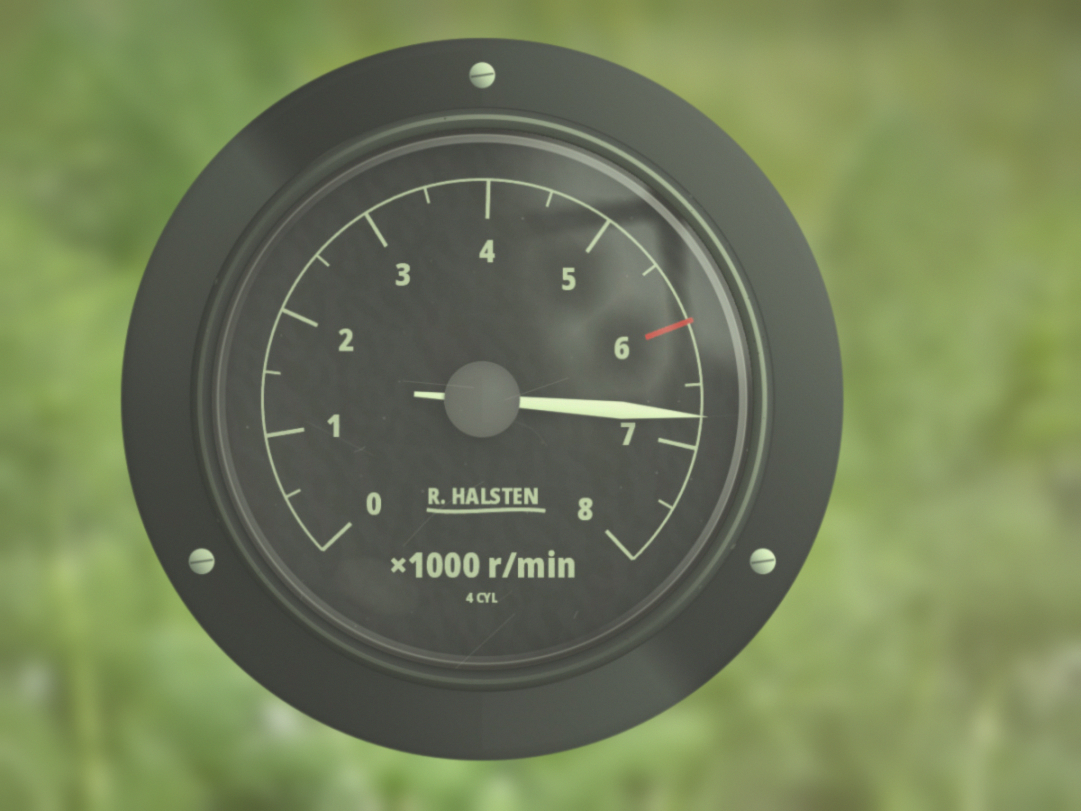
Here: 6750
